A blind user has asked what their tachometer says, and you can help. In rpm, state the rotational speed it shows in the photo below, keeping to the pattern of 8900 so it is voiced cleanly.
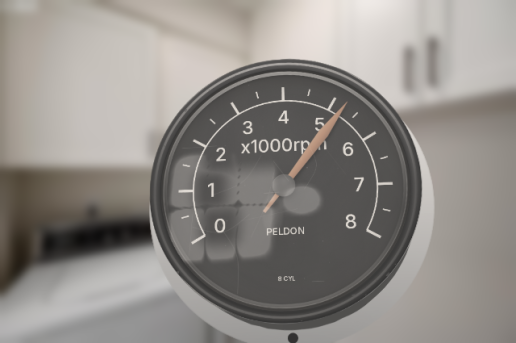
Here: 5250
